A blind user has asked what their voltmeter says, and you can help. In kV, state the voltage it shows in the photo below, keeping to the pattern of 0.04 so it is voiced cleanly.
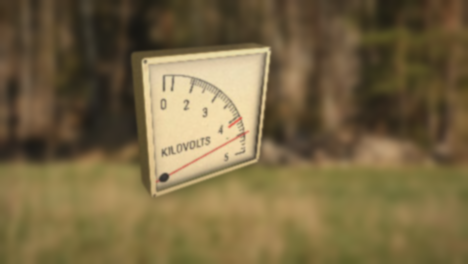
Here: 4.5
